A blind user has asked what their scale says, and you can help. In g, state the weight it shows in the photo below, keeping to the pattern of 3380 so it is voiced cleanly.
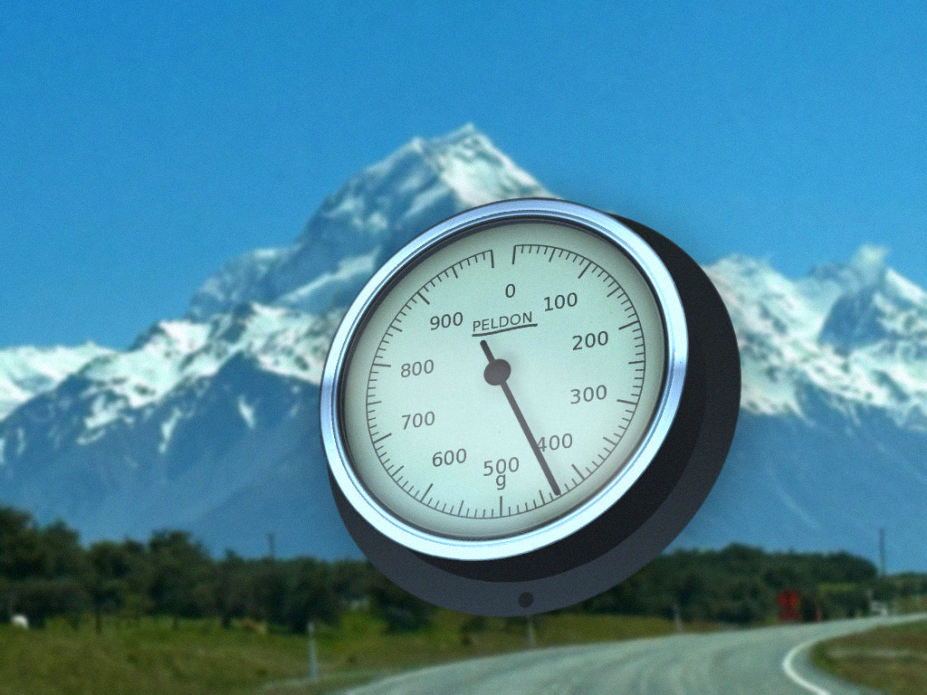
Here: 430
